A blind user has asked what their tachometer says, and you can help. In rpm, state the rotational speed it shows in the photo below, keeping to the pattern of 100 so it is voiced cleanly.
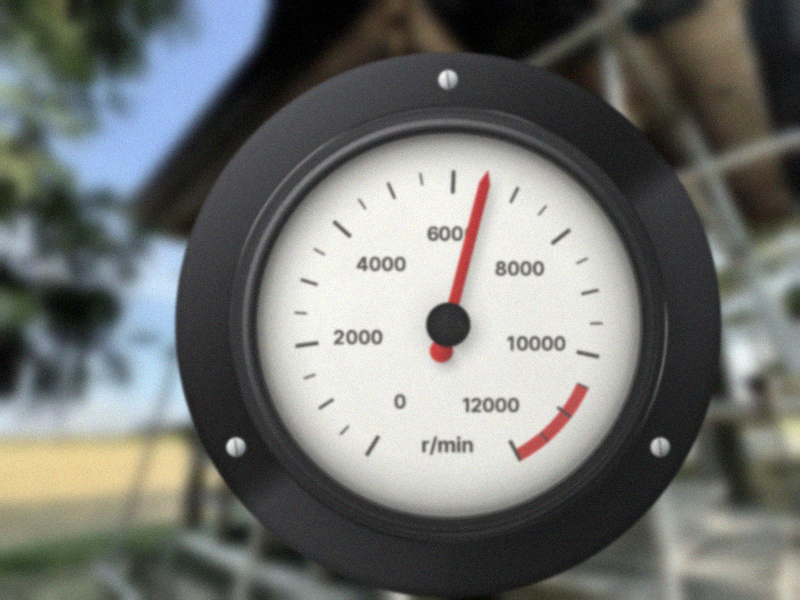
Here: 6500
